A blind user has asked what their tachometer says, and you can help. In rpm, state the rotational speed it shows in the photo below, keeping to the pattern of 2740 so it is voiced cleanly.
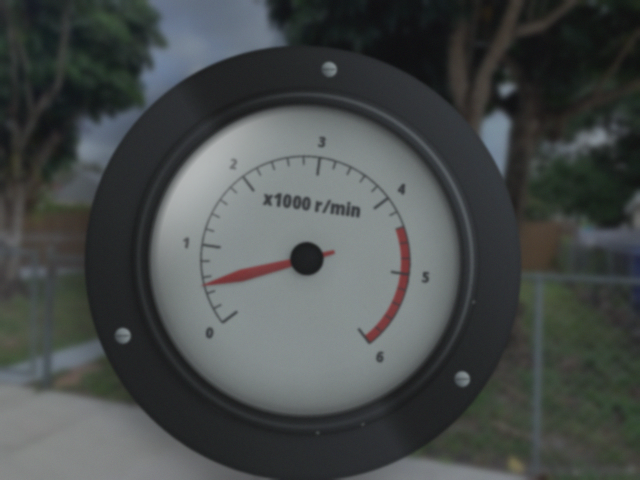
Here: 500
